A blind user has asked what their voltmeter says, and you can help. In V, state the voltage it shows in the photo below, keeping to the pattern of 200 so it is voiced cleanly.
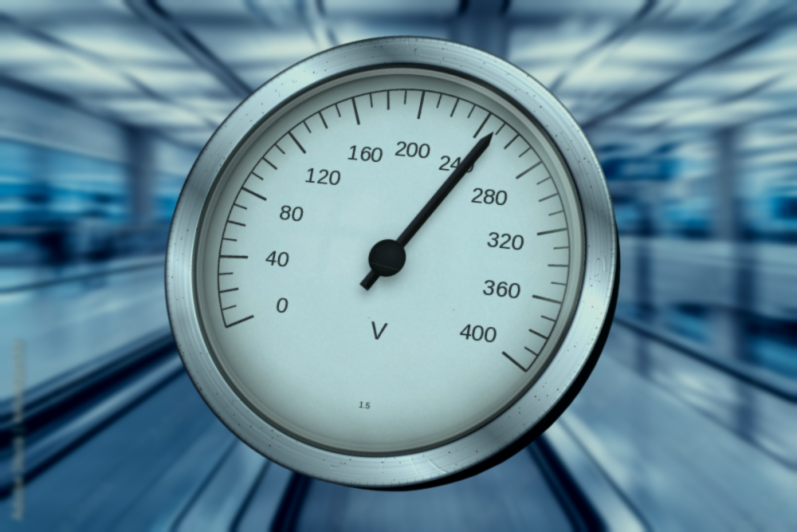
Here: 250
